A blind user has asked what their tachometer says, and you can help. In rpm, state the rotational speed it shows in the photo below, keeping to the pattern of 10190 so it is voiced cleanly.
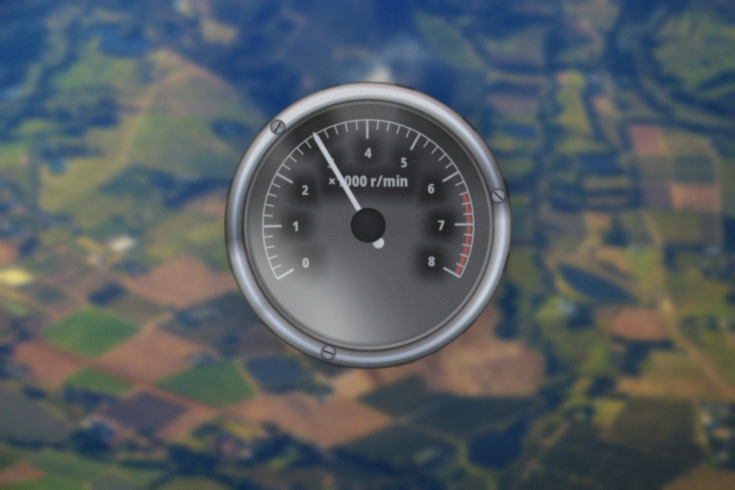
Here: 3000
